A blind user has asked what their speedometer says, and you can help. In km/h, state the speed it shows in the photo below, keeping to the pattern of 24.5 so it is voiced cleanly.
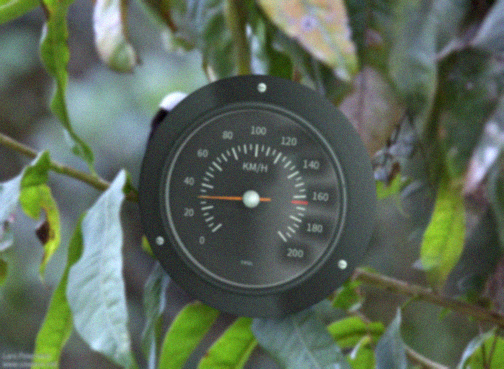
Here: 30
